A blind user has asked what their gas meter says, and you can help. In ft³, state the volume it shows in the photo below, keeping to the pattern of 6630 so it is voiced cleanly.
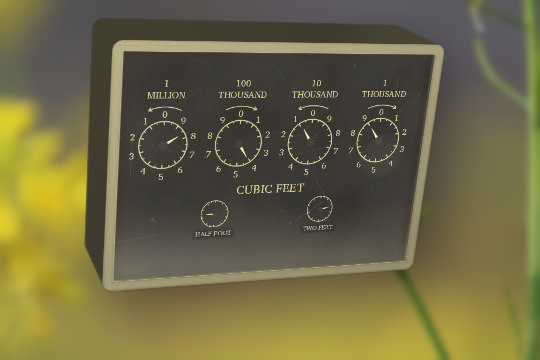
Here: 840900
